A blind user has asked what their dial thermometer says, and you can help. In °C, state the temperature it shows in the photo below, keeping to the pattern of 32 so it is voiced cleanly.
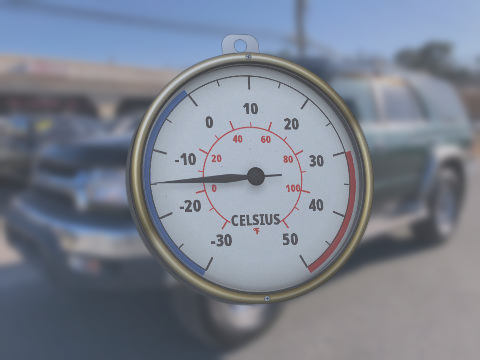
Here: -15
